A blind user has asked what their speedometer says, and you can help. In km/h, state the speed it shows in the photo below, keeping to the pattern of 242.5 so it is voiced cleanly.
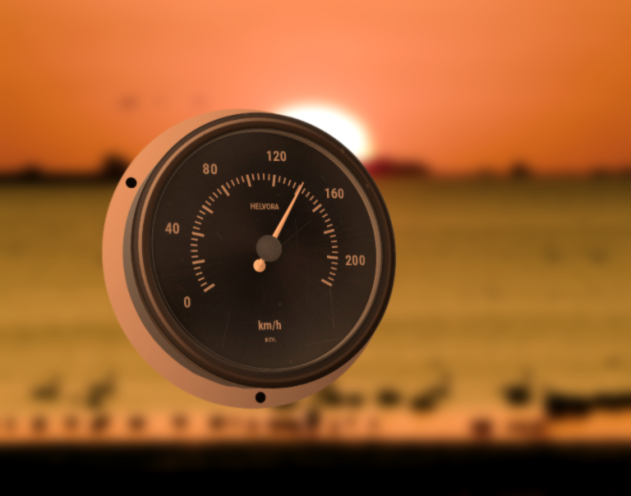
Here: 140
